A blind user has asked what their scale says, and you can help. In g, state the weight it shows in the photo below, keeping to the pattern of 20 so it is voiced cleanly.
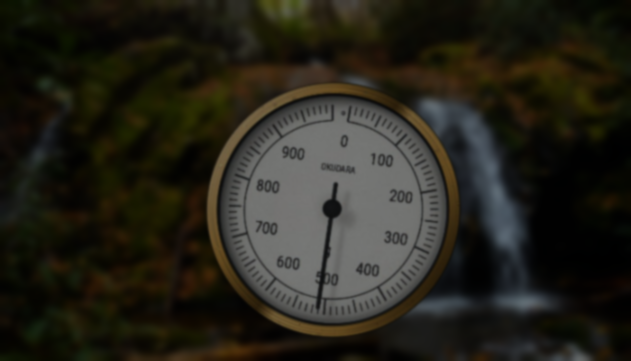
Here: 510
